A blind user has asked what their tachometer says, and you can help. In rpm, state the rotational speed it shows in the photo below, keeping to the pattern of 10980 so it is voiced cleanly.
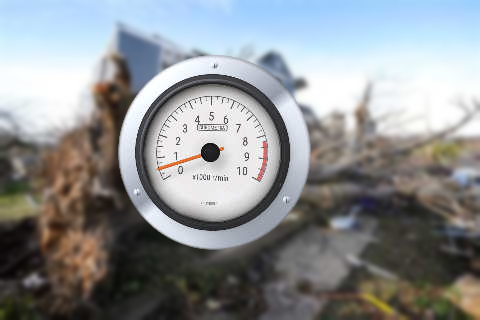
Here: 500
